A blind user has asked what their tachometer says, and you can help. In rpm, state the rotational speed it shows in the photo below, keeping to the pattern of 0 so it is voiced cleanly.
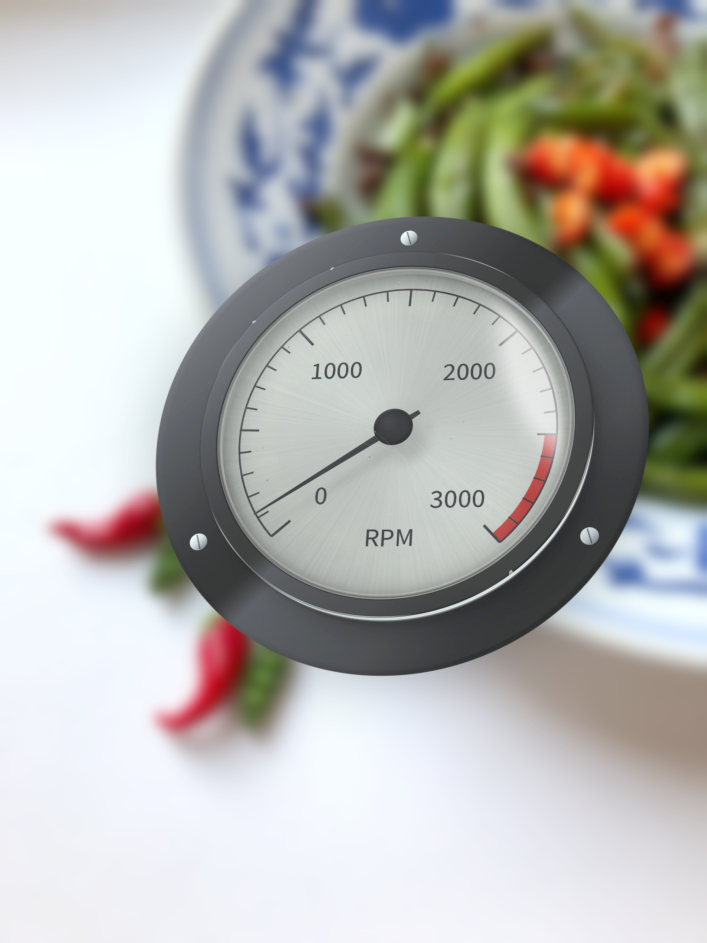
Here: 100
